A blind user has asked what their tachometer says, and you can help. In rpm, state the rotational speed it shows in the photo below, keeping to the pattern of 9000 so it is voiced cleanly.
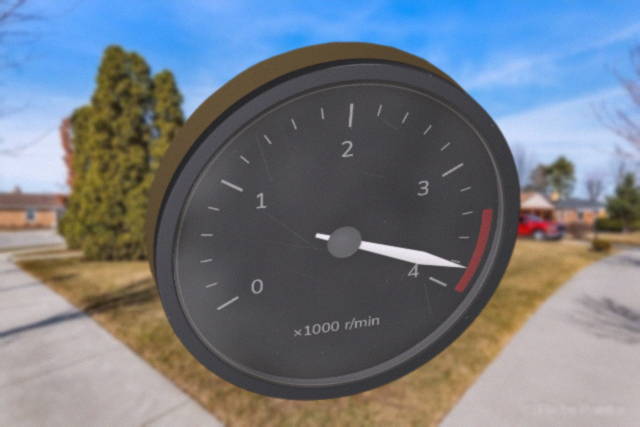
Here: 3800
